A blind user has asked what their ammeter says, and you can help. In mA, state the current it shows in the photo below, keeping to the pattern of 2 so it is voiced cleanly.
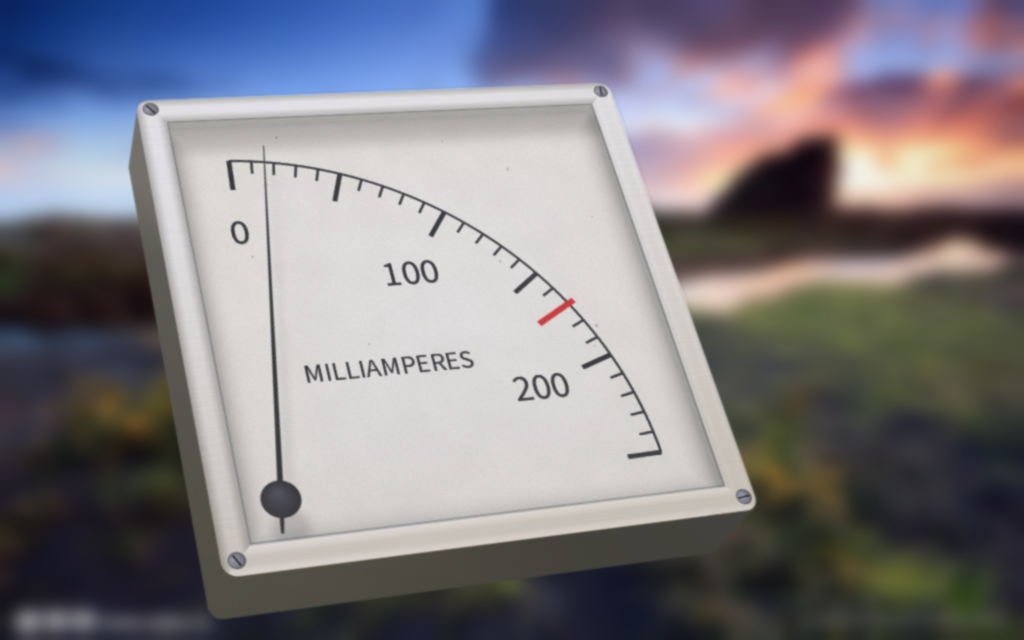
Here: 15
